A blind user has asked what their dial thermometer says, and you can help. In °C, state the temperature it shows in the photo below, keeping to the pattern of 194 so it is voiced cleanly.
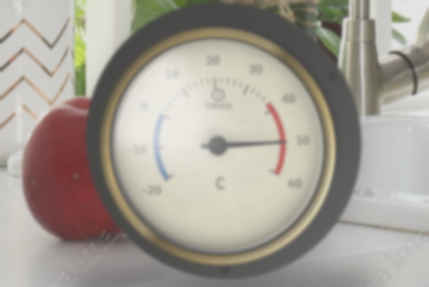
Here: 50
